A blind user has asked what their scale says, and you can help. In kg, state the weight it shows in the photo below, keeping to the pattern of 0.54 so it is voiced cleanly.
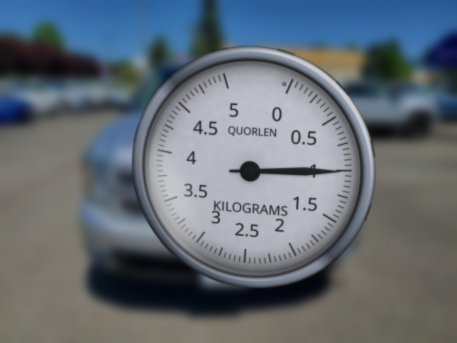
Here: 1
